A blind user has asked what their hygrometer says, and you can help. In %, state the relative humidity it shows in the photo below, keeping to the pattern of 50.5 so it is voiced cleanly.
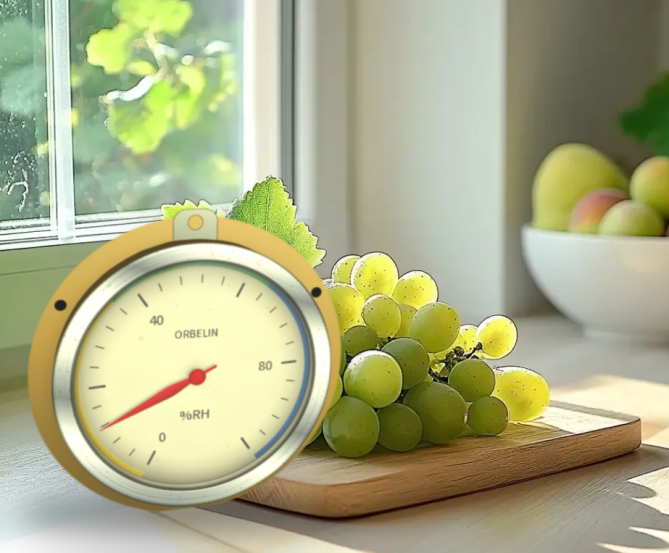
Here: 12
